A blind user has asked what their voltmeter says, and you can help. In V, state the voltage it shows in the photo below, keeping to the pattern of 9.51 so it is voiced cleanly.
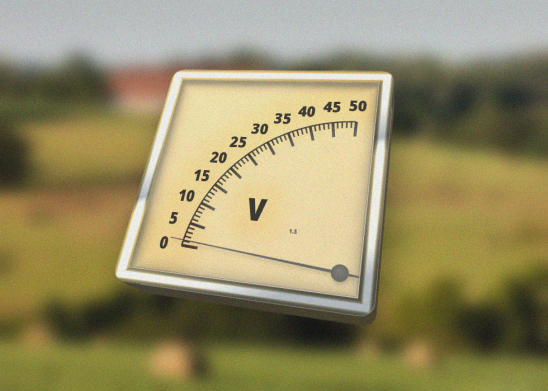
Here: 1
